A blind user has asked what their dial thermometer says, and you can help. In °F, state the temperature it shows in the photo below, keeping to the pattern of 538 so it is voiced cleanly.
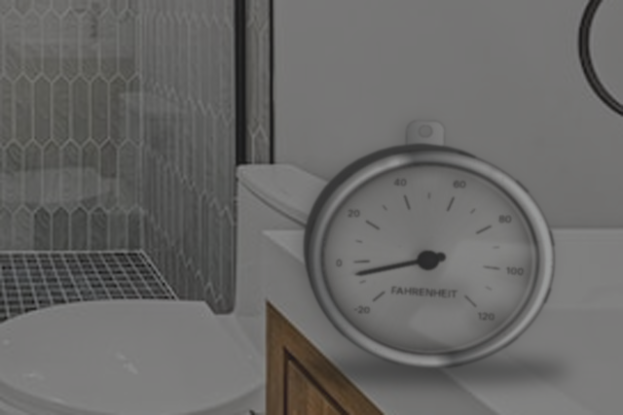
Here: -5
